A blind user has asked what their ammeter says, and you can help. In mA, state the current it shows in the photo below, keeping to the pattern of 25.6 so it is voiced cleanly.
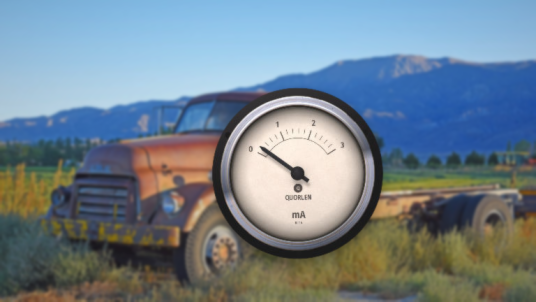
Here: 0.2
